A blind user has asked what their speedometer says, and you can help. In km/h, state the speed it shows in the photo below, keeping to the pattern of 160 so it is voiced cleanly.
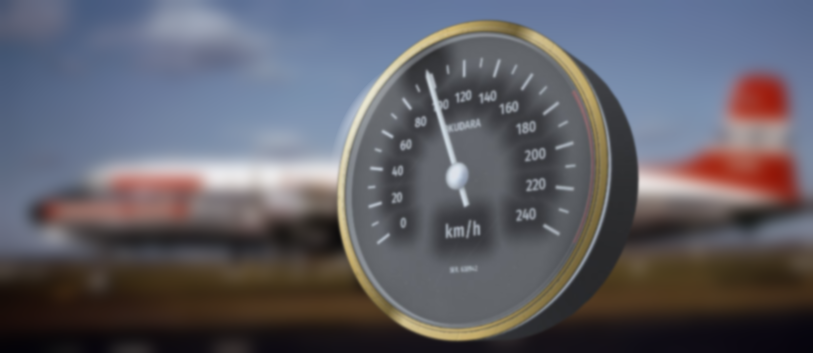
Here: 100
